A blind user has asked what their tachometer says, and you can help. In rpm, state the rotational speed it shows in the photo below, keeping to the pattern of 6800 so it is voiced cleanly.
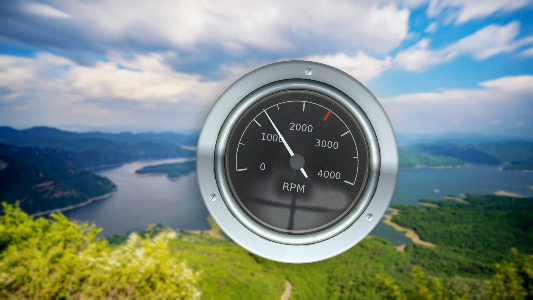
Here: 1250
